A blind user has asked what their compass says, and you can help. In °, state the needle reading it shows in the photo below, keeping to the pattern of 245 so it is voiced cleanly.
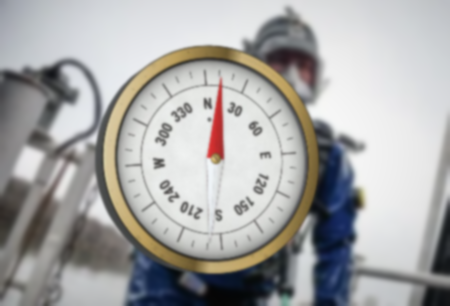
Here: 10
